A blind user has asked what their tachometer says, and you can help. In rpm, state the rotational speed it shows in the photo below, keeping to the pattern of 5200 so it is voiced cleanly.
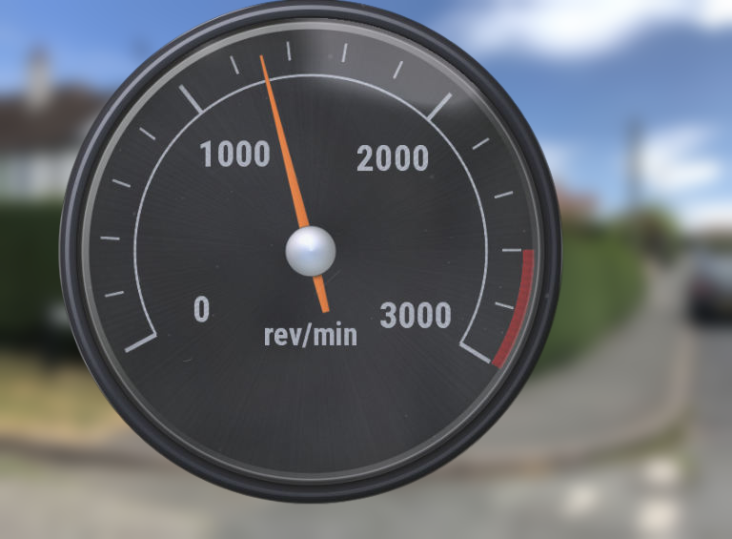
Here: 1300
